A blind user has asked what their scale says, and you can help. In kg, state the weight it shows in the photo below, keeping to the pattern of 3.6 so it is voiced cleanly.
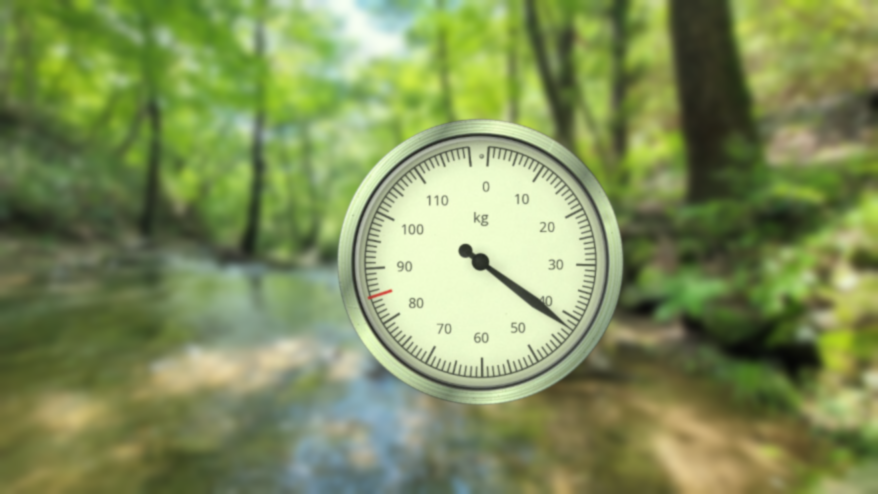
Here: 42
